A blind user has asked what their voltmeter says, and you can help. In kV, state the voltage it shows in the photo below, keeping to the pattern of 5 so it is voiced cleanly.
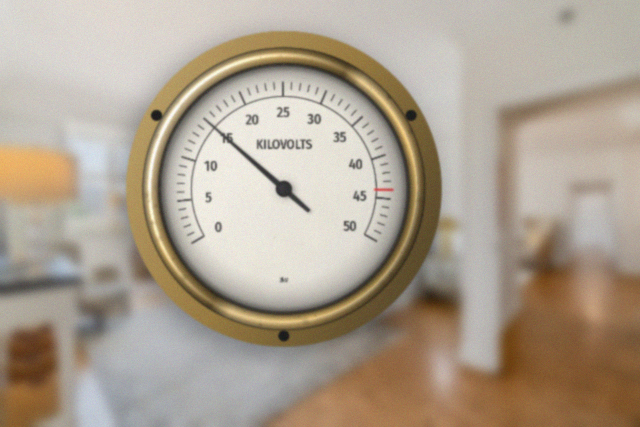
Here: 15
